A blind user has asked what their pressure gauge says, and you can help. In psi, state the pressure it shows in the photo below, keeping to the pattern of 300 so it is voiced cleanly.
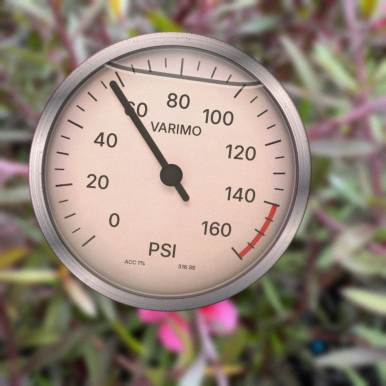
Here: 57.5
